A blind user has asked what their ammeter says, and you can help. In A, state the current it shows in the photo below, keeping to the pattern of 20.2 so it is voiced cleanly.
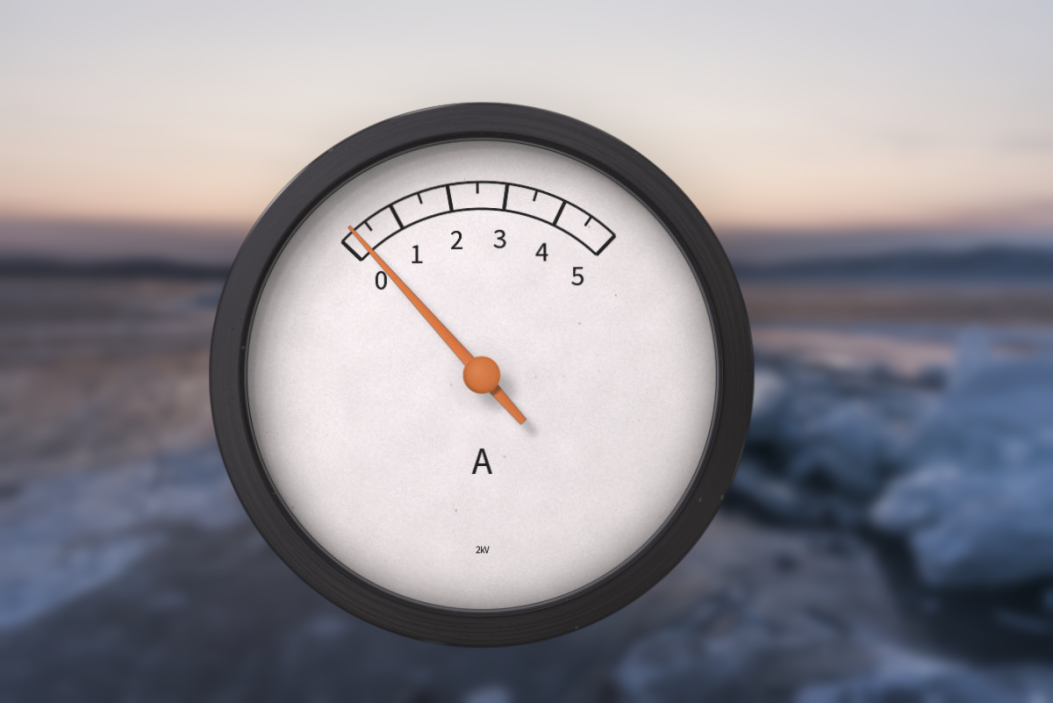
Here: 0.25
